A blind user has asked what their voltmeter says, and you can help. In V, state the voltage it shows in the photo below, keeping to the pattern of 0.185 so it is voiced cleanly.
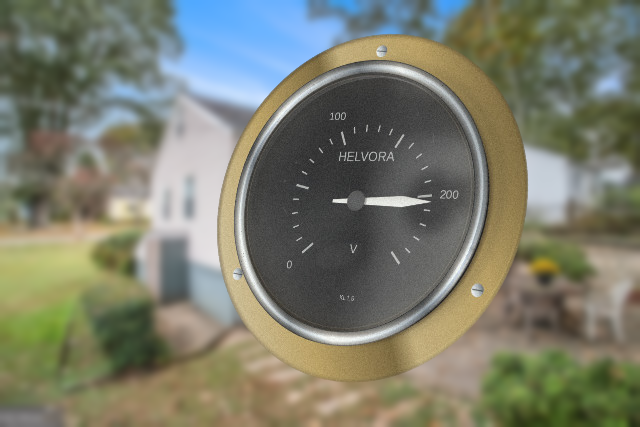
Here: 205
